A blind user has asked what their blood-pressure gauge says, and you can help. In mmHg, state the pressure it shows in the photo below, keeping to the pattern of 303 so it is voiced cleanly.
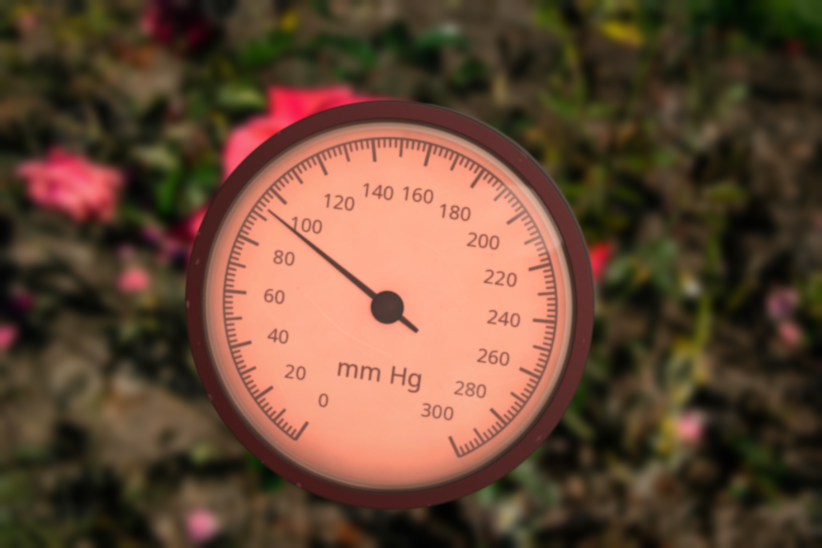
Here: 94
